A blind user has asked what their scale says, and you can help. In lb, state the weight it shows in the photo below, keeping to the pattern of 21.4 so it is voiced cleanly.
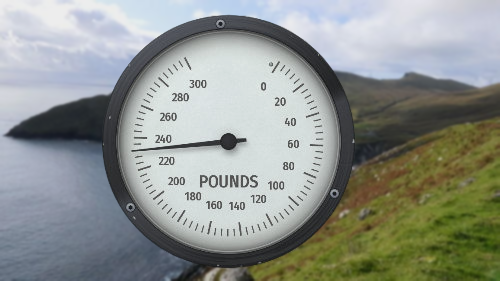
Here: 232
